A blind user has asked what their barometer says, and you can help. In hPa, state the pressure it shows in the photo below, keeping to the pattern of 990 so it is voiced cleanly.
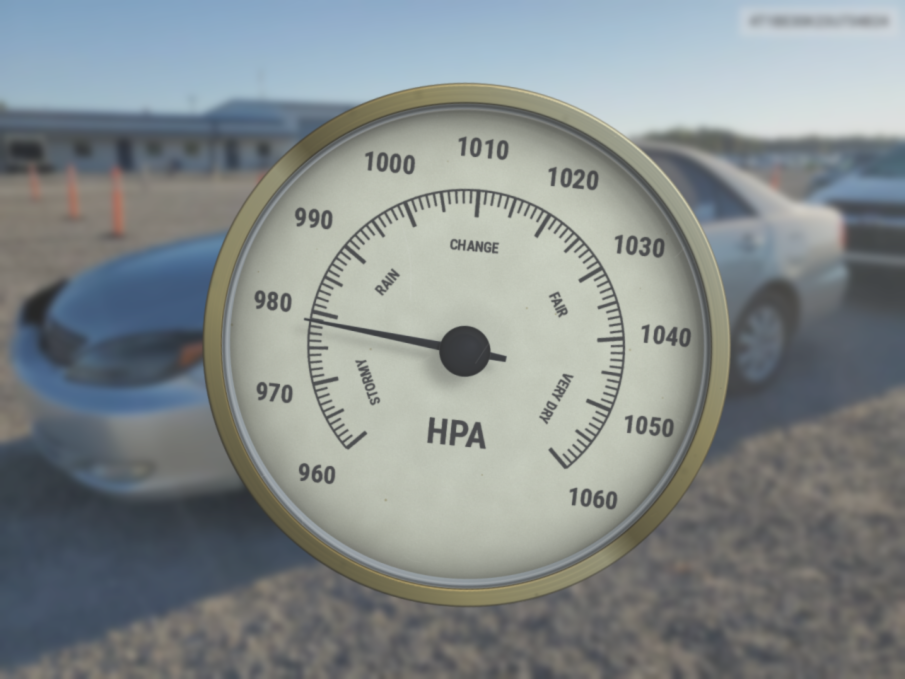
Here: 979
